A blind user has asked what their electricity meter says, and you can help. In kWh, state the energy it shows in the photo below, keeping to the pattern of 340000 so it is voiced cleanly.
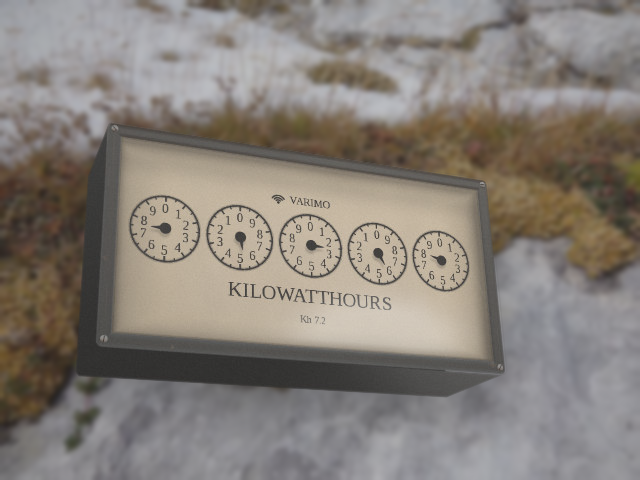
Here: 75258
